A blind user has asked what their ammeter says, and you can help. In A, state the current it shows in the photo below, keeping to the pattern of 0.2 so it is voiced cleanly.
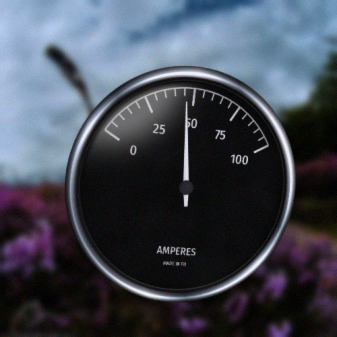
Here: 45
